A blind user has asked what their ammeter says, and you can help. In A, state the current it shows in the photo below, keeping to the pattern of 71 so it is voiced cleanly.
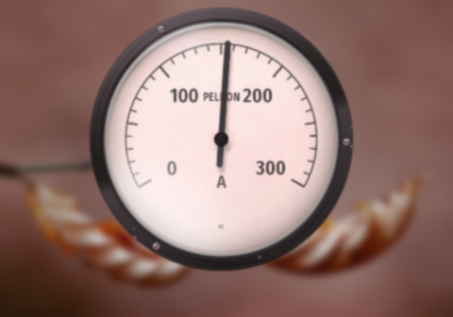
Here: 155
